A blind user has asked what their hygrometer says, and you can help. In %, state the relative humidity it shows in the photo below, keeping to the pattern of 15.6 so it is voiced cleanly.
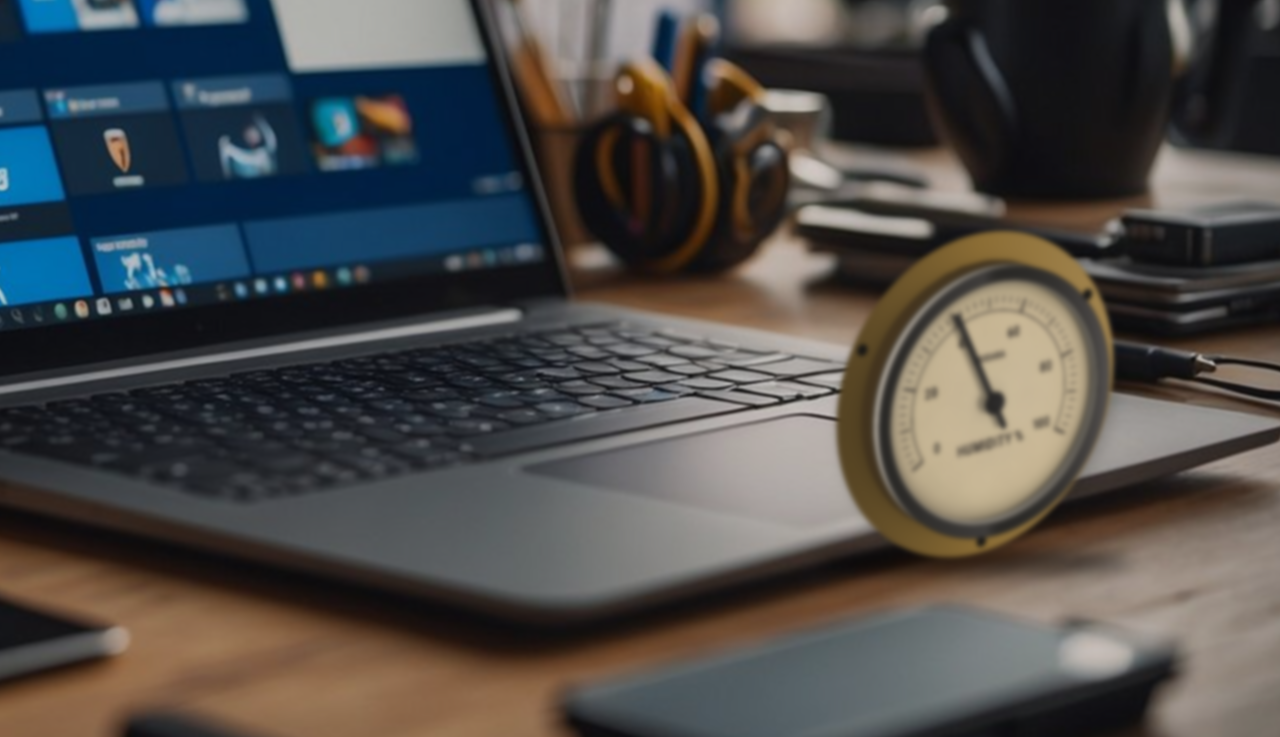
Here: 40
